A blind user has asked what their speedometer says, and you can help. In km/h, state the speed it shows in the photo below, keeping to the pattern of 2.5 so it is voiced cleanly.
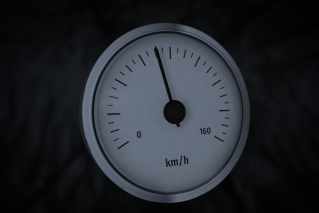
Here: 70
